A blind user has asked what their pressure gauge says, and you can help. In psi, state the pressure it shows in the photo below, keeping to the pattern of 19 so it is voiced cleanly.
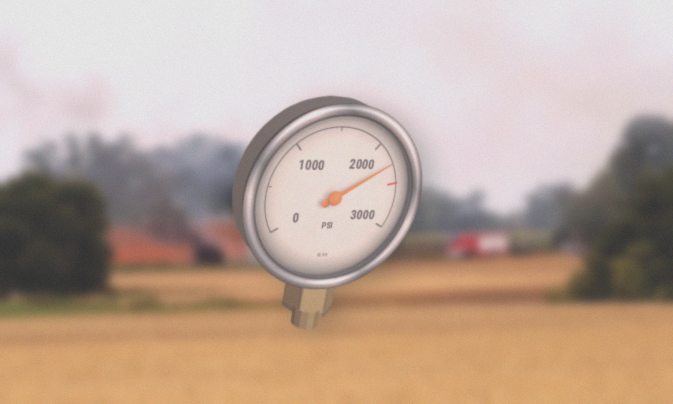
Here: 2250
